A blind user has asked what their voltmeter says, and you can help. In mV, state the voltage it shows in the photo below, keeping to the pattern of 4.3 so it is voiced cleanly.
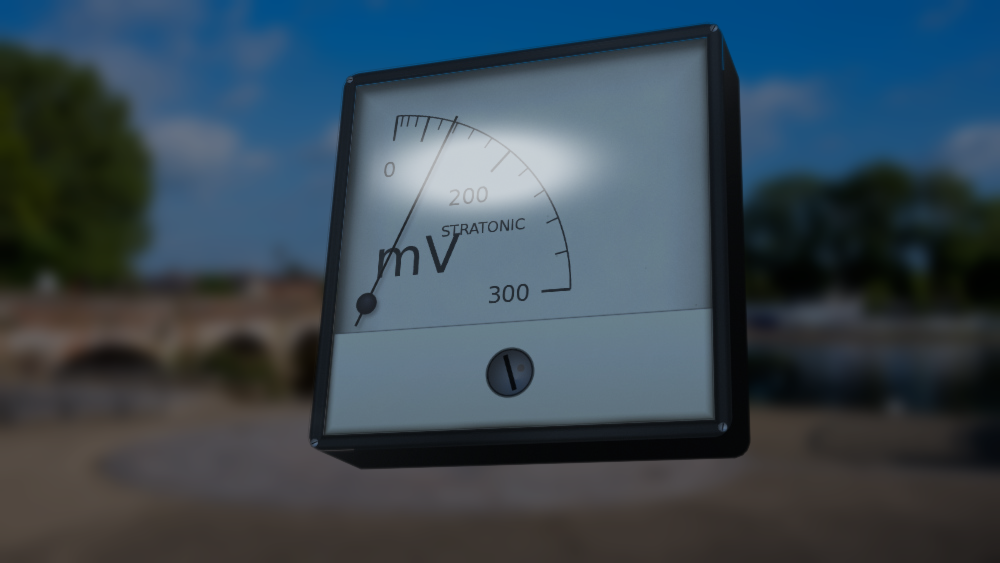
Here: 140
